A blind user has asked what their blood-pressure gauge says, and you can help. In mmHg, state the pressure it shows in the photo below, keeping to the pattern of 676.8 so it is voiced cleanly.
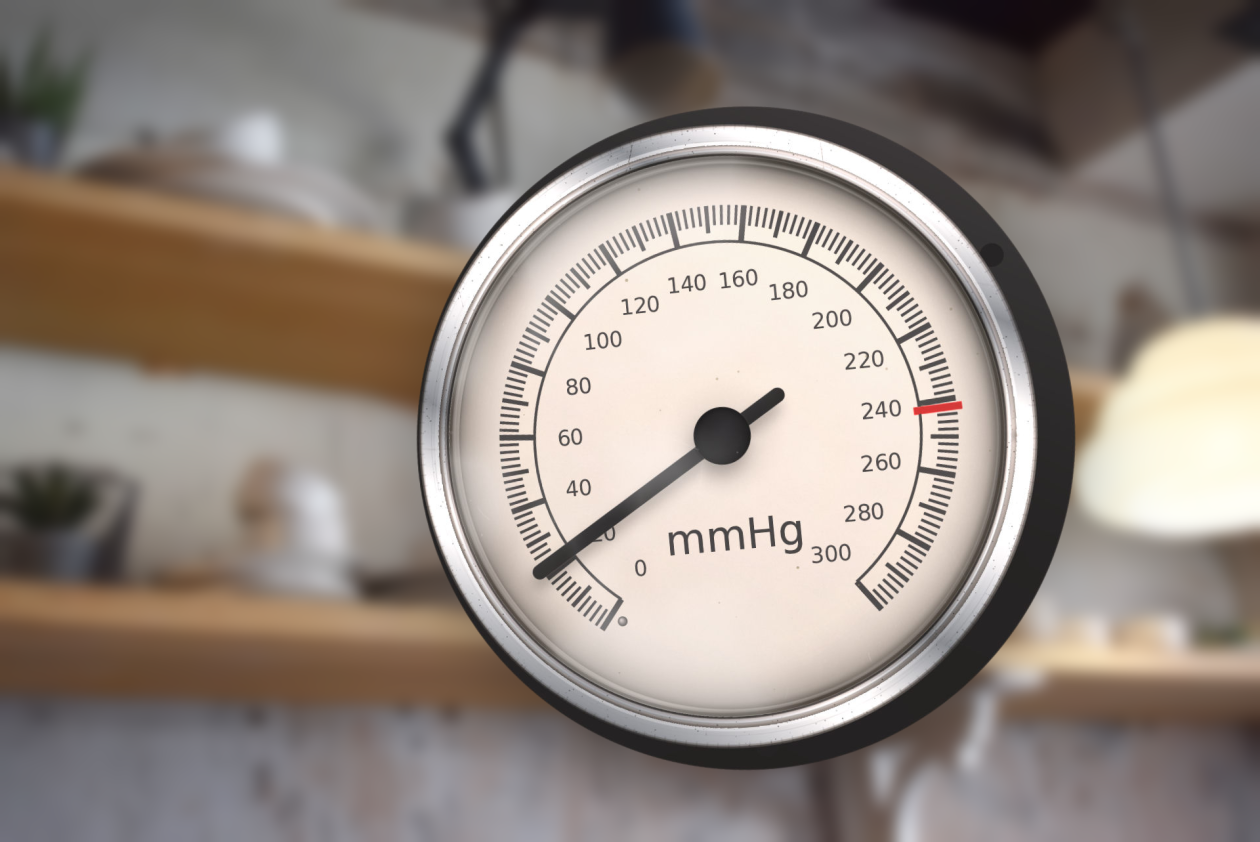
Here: 22
